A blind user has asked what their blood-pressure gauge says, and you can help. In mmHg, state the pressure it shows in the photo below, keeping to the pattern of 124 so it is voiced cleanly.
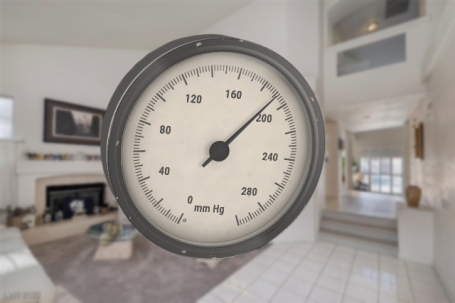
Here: 190
